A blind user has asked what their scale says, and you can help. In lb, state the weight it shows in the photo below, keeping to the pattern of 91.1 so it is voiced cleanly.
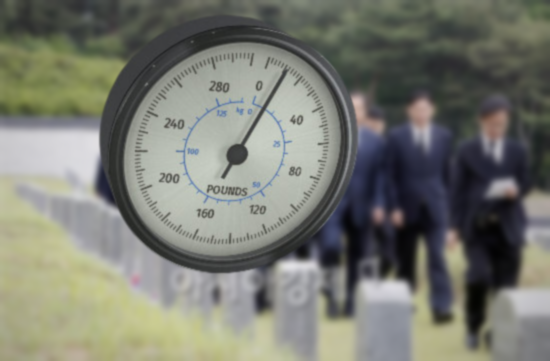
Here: 10
